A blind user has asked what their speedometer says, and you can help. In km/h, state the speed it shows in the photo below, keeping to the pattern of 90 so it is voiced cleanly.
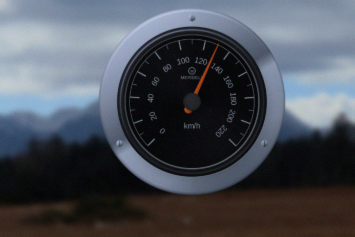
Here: 130
